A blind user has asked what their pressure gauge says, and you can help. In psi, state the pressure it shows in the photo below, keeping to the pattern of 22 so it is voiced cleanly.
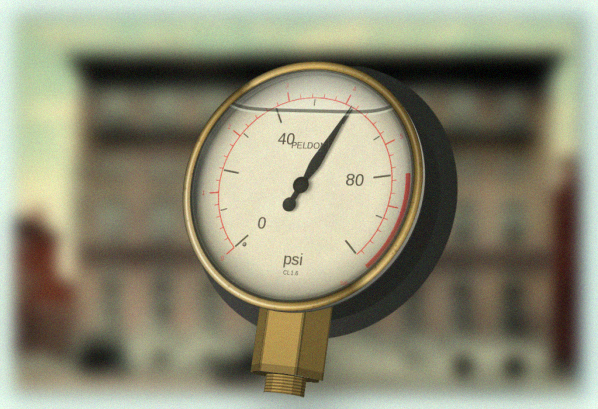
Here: 60
